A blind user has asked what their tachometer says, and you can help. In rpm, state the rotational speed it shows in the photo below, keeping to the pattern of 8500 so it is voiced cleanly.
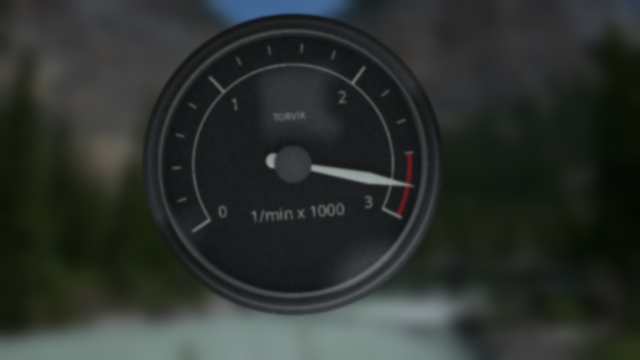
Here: 2800
